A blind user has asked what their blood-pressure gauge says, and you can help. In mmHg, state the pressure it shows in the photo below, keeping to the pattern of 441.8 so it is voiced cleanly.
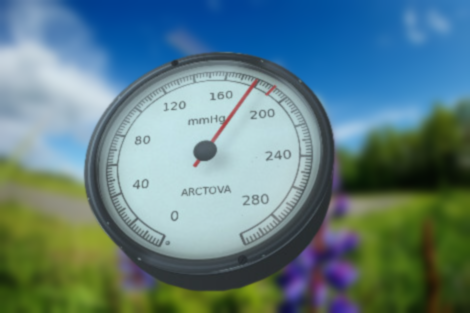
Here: 180
